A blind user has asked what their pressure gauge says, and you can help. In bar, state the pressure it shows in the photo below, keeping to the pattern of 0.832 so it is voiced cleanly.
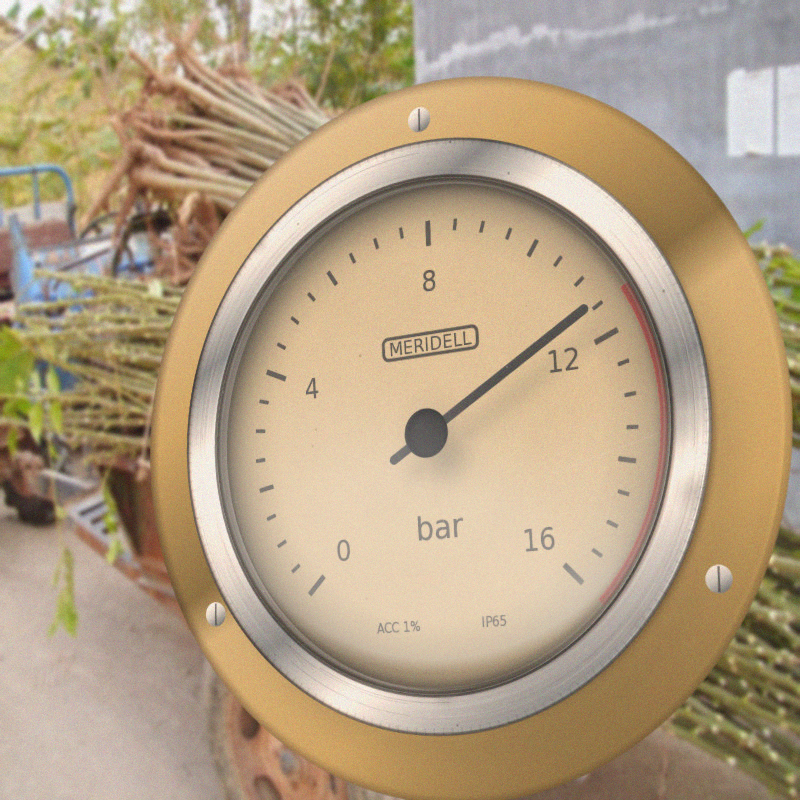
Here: 11.5
